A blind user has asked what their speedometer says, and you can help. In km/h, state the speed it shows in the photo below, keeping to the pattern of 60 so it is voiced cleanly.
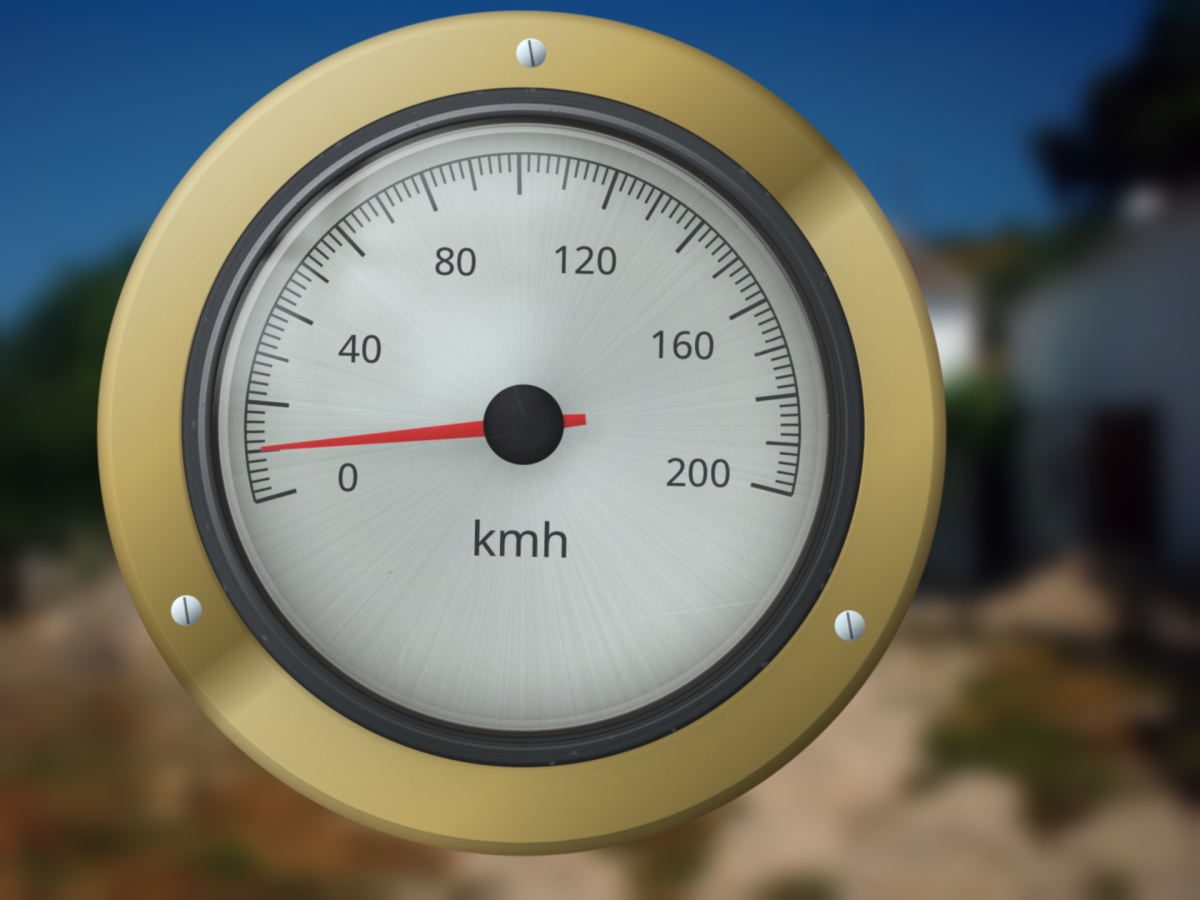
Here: 10
